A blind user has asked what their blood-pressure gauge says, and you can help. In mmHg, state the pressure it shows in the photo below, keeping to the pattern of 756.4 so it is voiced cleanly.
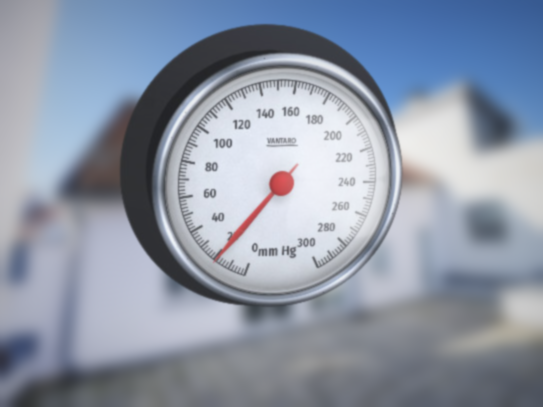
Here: 20
